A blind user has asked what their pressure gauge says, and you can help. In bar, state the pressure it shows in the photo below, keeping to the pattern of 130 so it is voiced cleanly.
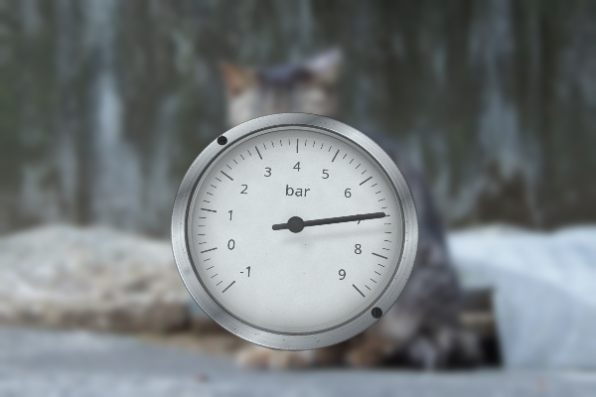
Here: 7
